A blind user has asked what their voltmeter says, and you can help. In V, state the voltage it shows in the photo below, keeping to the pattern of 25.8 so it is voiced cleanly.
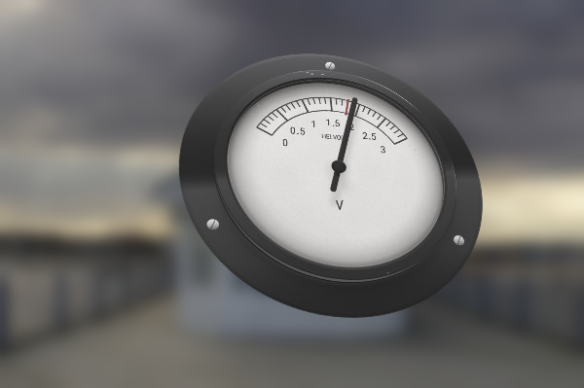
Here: 1.9
